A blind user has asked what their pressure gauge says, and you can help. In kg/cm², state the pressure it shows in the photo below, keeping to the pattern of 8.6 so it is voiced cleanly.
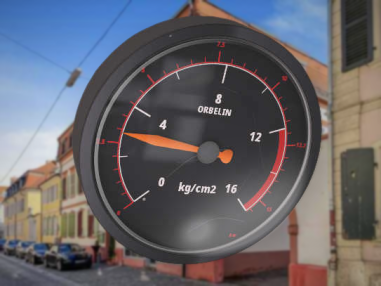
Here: 3
